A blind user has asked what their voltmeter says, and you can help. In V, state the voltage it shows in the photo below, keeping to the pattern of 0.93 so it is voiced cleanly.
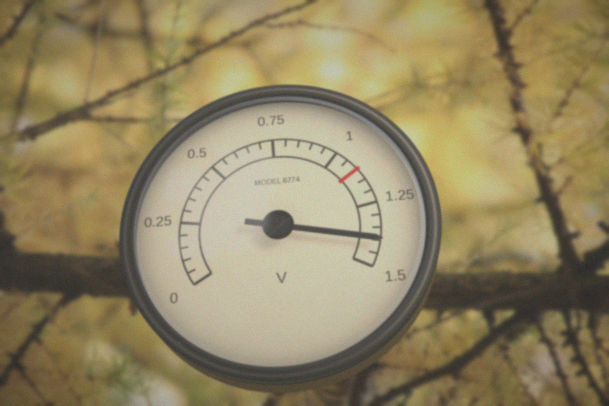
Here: 1.4
